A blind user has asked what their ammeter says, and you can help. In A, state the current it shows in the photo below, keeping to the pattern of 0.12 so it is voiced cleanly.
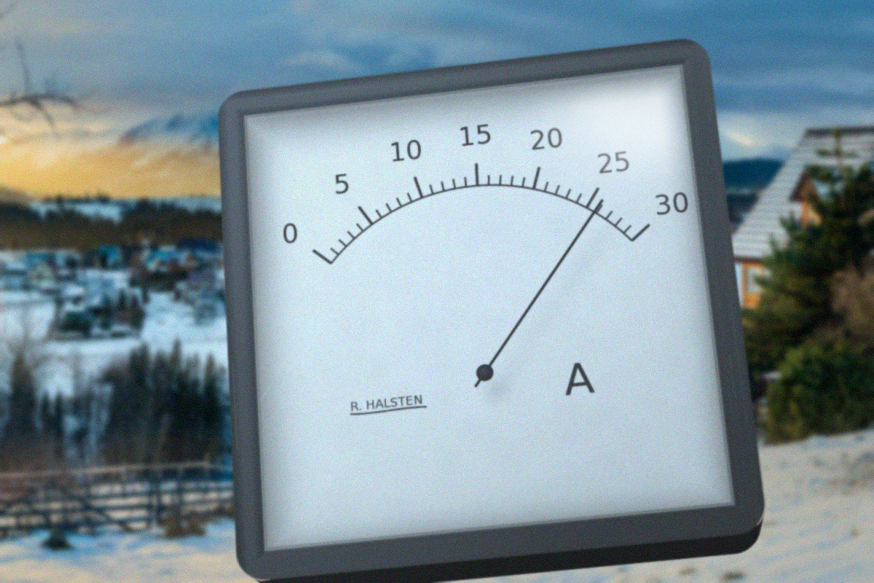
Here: 26
